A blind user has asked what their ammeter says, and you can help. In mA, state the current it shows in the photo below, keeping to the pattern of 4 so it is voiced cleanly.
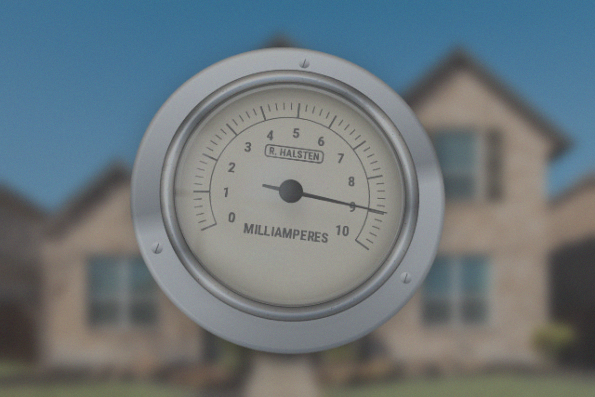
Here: 9
